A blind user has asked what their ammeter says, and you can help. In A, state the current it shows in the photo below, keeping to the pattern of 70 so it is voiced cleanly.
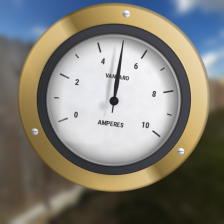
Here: 5
